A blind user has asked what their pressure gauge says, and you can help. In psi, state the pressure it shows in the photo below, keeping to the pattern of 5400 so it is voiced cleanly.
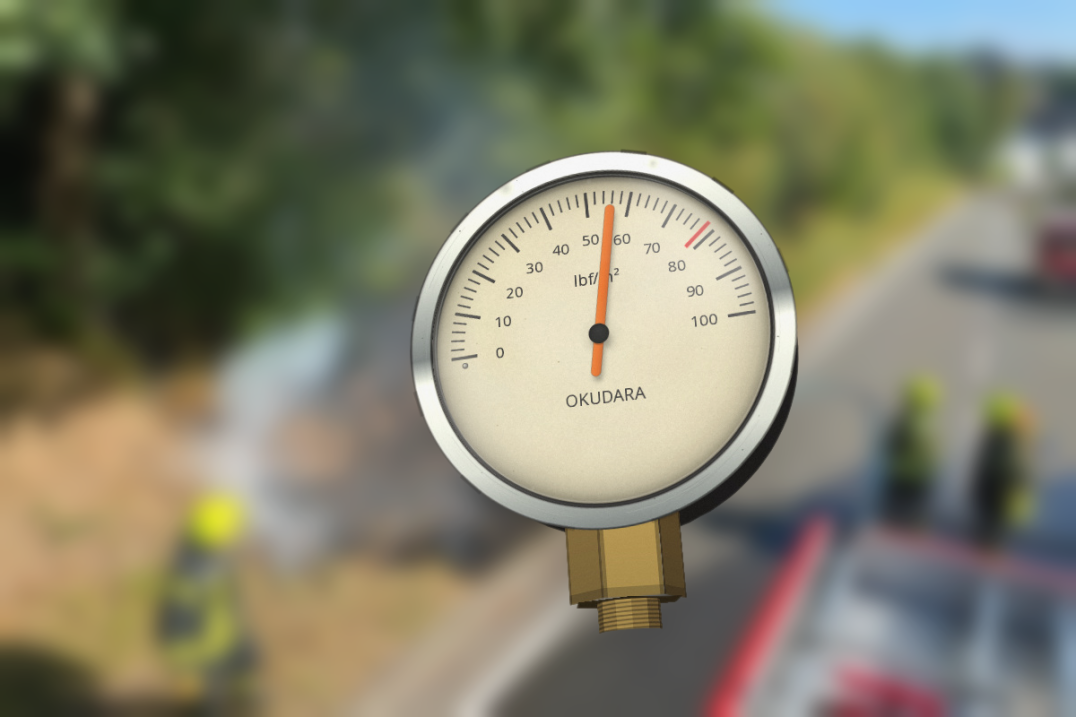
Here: 56
